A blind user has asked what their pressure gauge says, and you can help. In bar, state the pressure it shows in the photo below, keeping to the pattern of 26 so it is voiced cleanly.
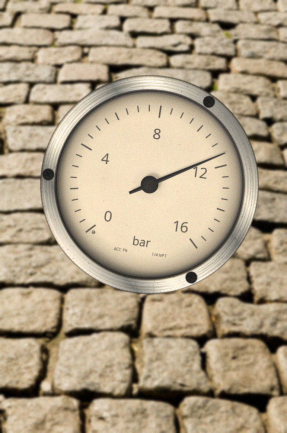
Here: 11.5
